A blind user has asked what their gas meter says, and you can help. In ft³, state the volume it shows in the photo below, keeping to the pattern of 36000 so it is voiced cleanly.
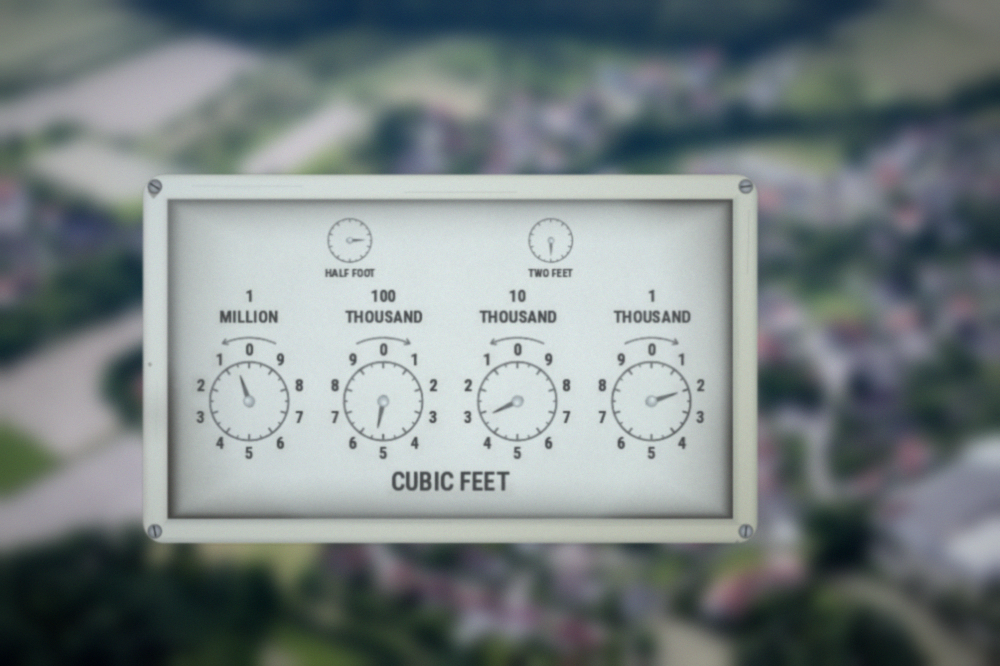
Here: 53200
